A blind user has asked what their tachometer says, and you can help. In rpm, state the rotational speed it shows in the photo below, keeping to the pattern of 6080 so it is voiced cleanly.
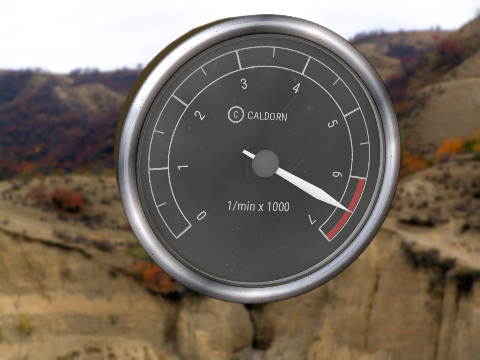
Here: 6500
